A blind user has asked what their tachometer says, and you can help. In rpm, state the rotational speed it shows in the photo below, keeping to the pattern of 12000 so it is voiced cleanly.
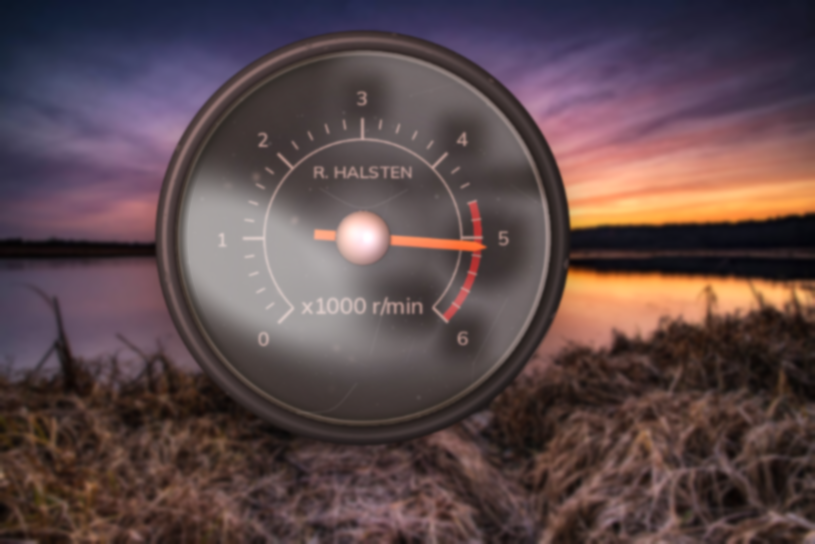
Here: 5100
